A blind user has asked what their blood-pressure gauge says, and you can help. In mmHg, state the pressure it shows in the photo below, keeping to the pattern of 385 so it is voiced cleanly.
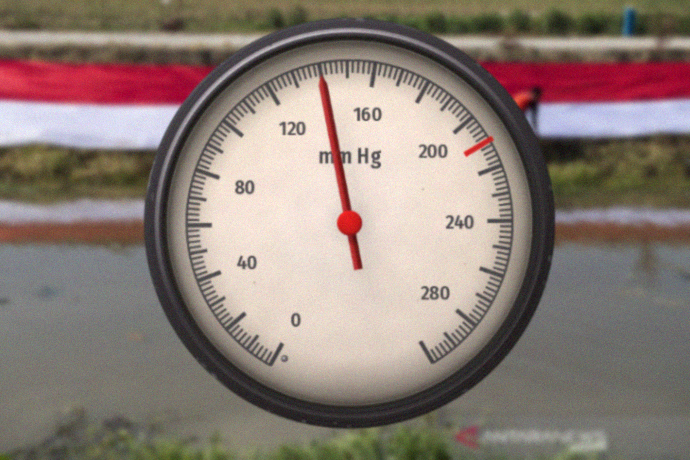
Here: 140
